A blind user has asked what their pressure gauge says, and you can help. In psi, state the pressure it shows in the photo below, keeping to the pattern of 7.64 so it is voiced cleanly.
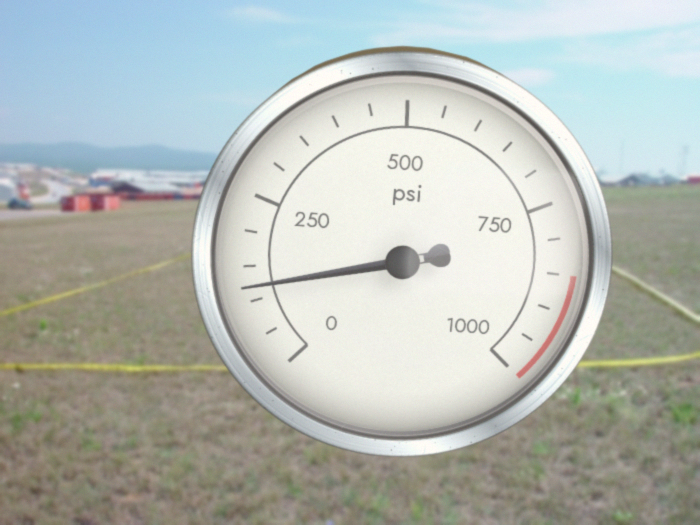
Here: 125
